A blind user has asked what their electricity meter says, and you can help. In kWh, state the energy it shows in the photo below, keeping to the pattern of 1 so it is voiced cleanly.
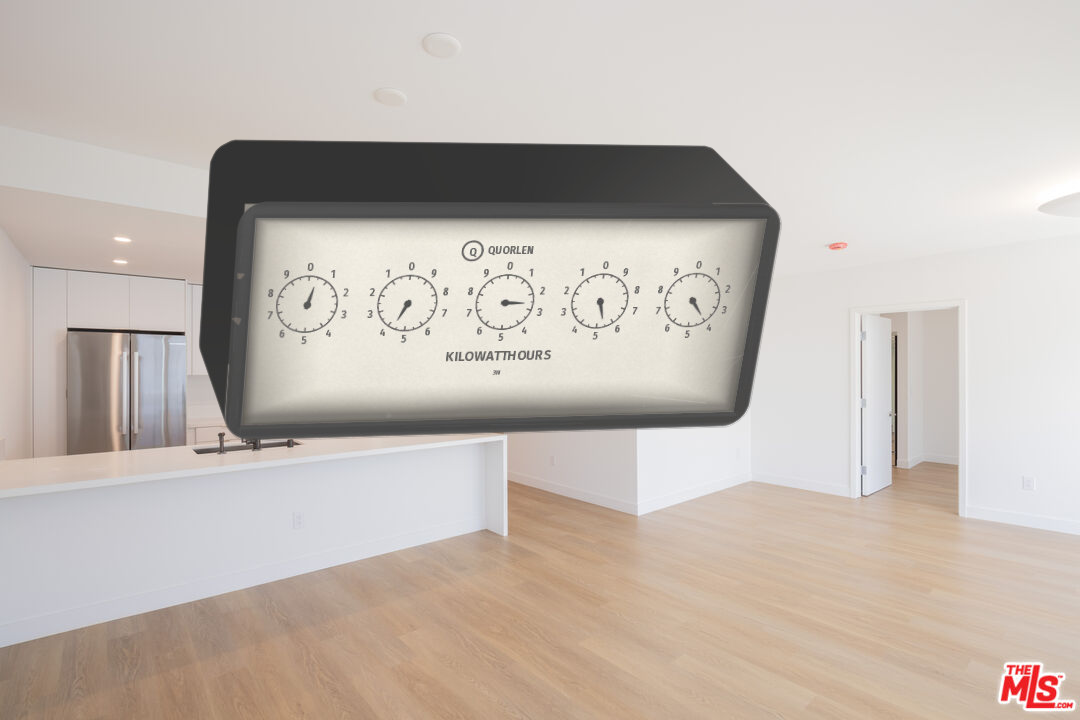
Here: 4254
